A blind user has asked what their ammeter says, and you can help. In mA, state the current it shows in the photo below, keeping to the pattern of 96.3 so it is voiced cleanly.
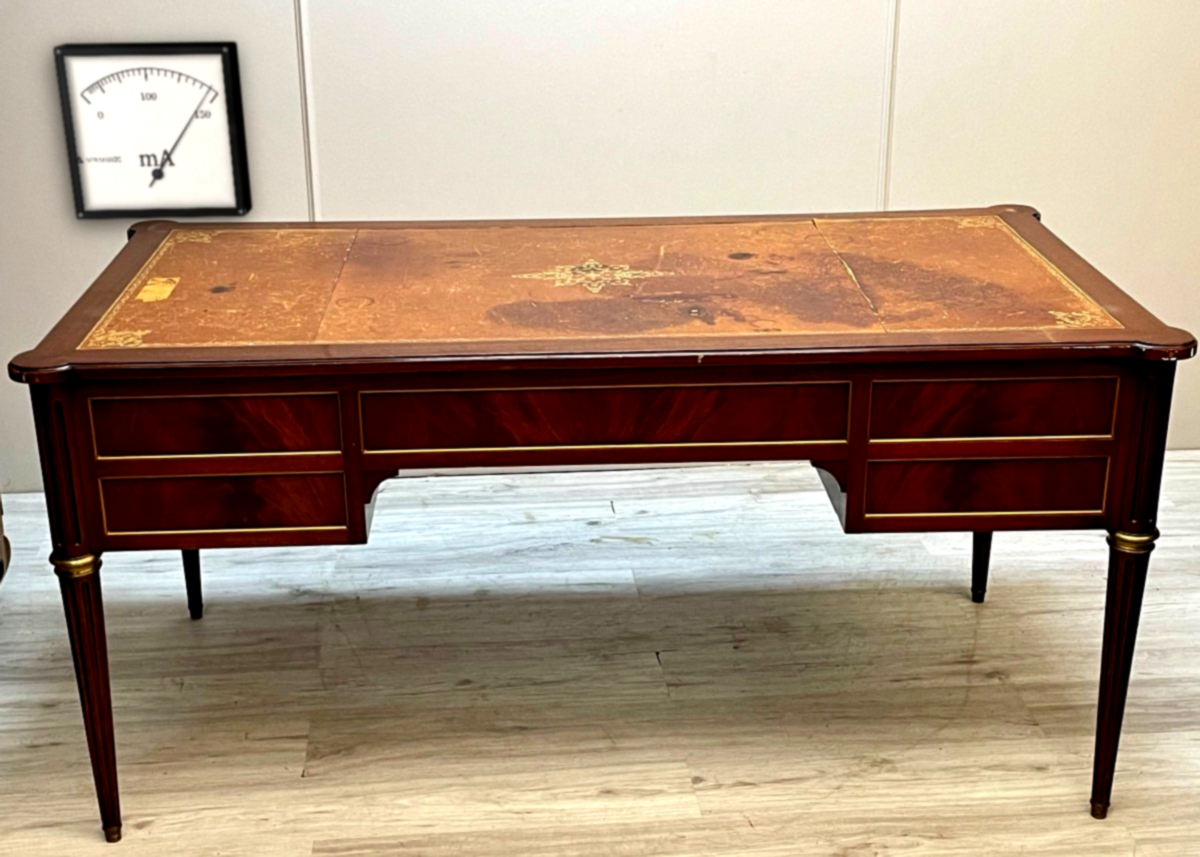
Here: 145
